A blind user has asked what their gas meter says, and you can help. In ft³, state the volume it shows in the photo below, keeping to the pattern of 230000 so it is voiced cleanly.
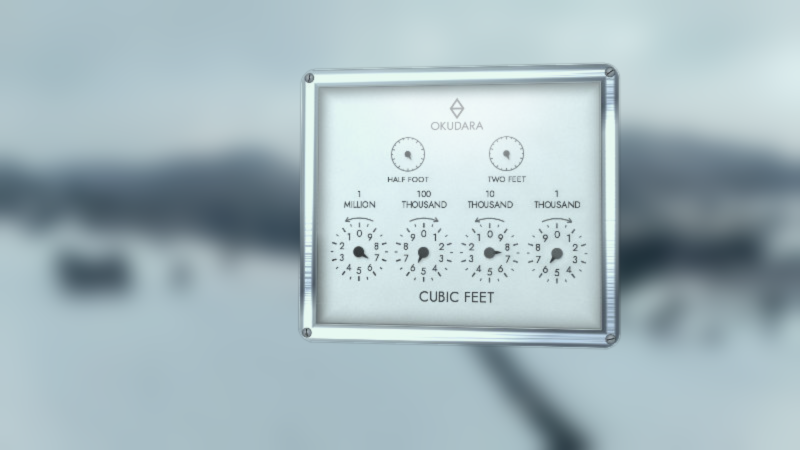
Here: 657600
